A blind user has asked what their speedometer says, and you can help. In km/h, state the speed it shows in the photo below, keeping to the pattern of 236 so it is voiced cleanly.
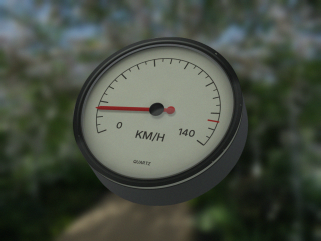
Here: 15
